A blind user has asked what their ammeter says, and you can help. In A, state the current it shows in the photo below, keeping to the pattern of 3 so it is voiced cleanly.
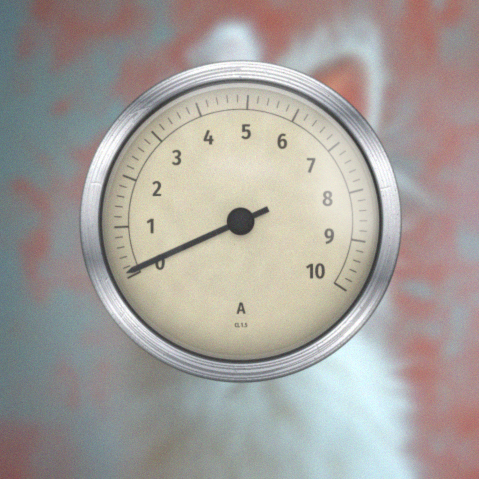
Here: 0.1
